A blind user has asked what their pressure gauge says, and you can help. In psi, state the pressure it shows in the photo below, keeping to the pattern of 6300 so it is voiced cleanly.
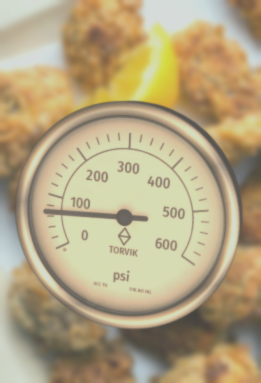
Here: 70
